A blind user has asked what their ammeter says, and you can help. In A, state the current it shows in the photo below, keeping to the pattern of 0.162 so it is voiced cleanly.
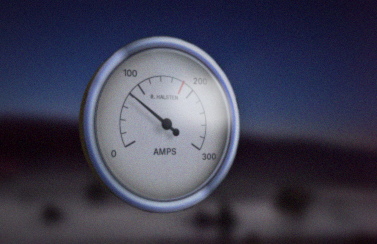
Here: 80
